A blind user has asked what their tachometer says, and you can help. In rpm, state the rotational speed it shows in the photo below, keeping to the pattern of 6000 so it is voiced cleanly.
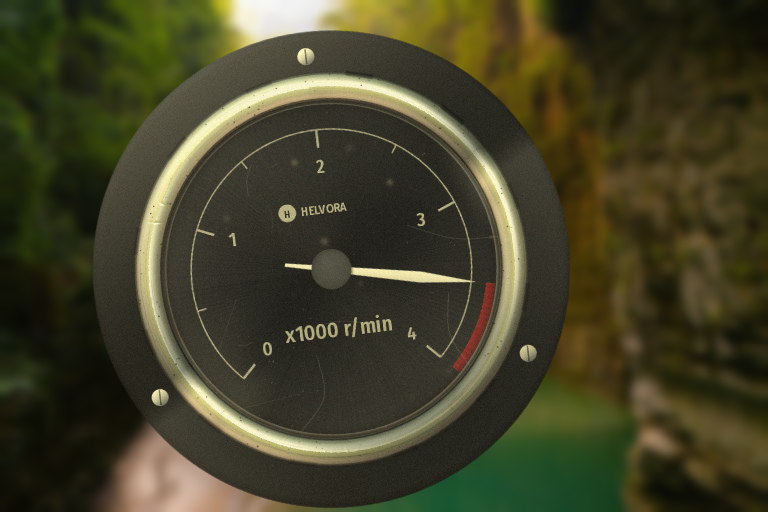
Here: 3500
